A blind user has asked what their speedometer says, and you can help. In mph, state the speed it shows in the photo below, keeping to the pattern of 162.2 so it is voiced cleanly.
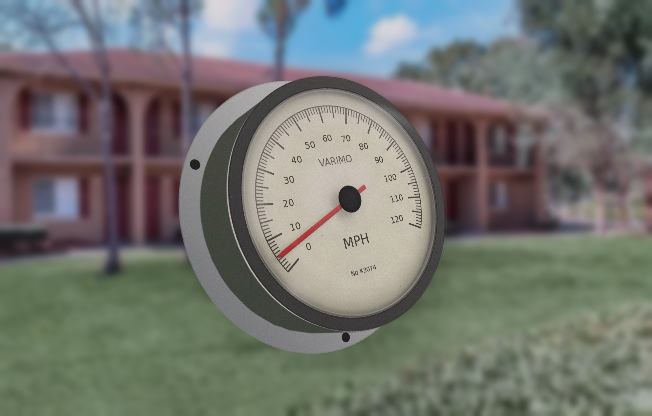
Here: 5
